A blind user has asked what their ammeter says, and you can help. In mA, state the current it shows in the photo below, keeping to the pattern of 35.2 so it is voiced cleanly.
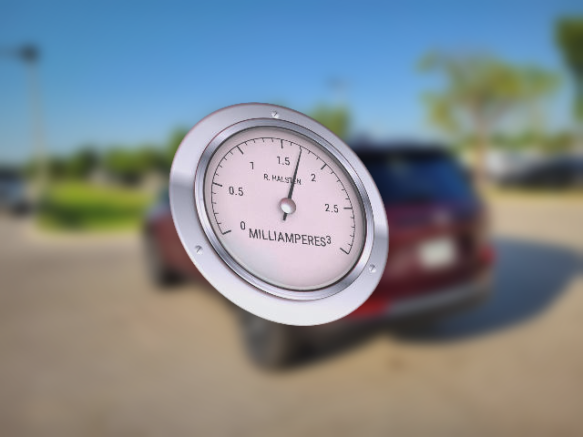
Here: 1.7
